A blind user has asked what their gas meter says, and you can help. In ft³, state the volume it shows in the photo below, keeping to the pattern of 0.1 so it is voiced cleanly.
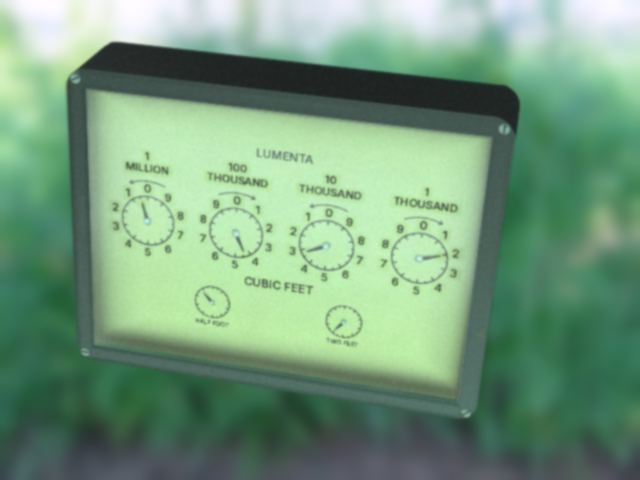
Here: 43200
